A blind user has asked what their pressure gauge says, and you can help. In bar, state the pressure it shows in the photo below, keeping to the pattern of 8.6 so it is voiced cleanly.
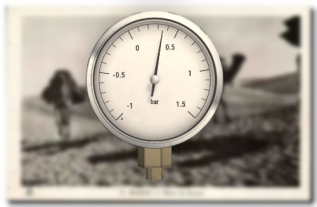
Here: 0.35
